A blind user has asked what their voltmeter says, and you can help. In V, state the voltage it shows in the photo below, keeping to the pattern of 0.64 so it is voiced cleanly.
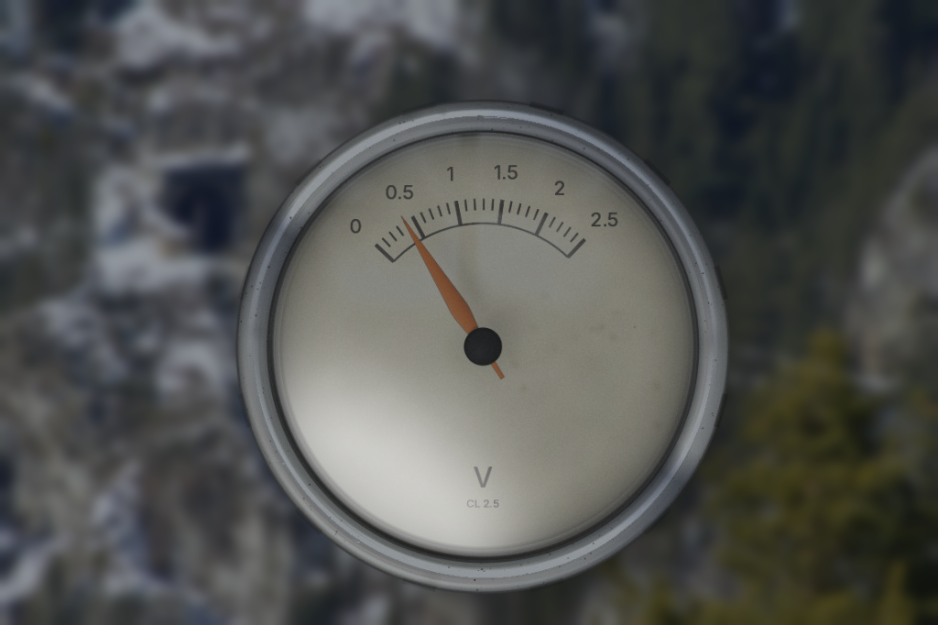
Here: 0.4
